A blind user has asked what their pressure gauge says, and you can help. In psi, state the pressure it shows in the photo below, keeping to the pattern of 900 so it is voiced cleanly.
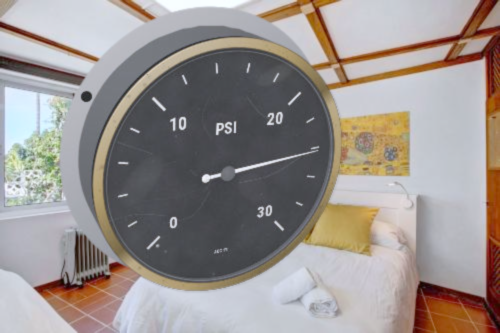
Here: 24
